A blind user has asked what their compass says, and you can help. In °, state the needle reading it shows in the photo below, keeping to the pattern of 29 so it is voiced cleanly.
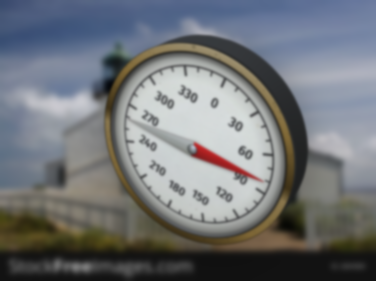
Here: 80
